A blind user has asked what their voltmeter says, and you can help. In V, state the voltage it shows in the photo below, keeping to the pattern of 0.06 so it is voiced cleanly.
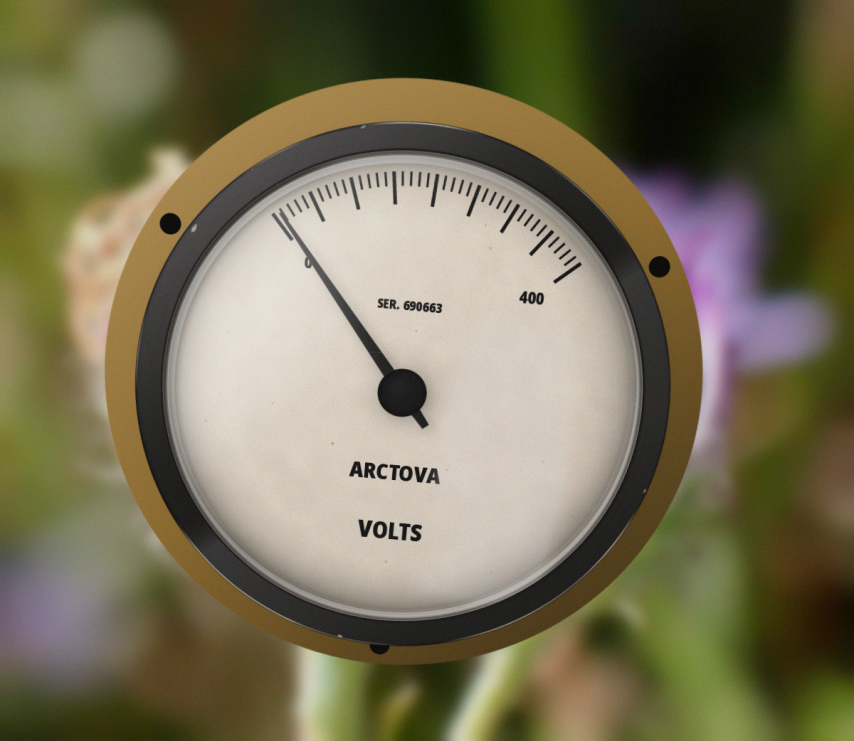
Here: 10
